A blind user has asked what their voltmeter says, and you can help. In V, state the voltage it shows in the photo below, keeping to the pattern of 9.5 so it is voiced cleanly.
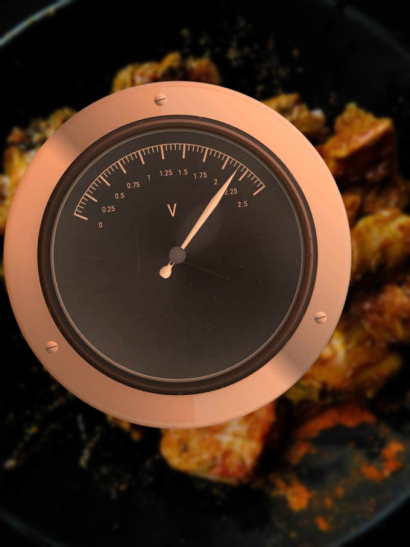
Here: 2.15
